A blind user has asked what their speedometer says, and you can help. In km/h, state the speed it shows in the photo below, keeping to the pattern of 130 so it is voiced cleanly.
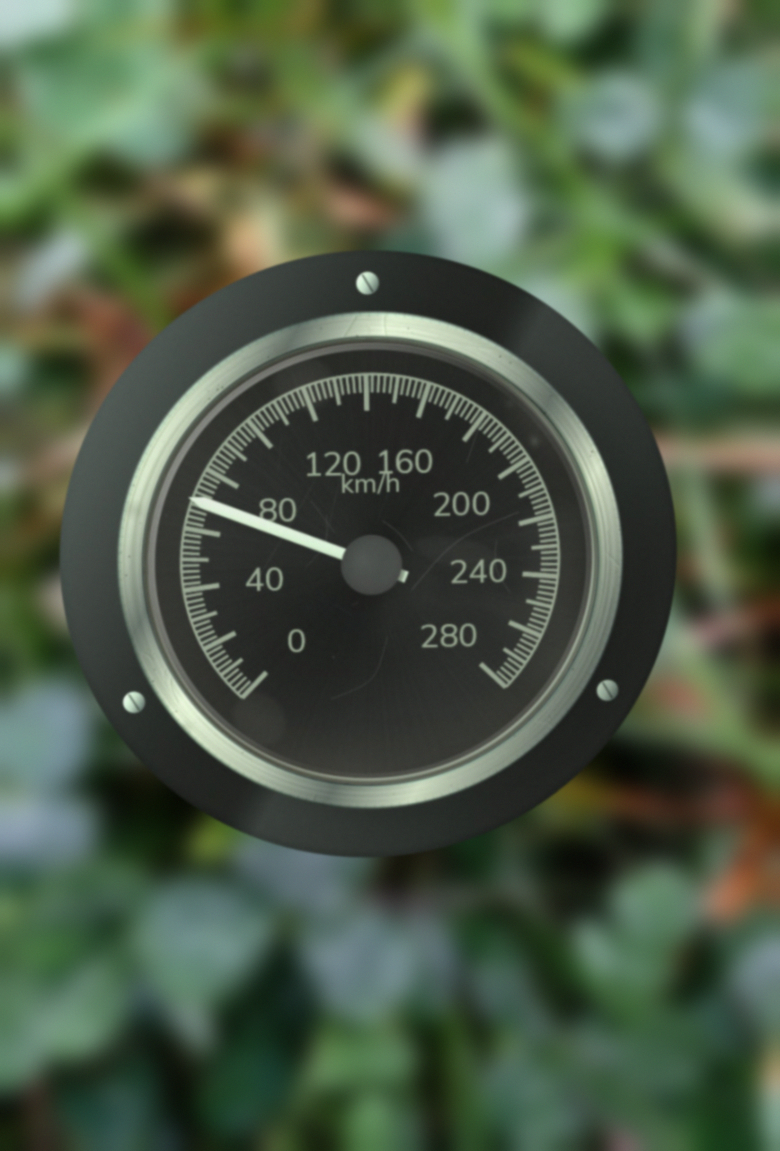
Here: 70
